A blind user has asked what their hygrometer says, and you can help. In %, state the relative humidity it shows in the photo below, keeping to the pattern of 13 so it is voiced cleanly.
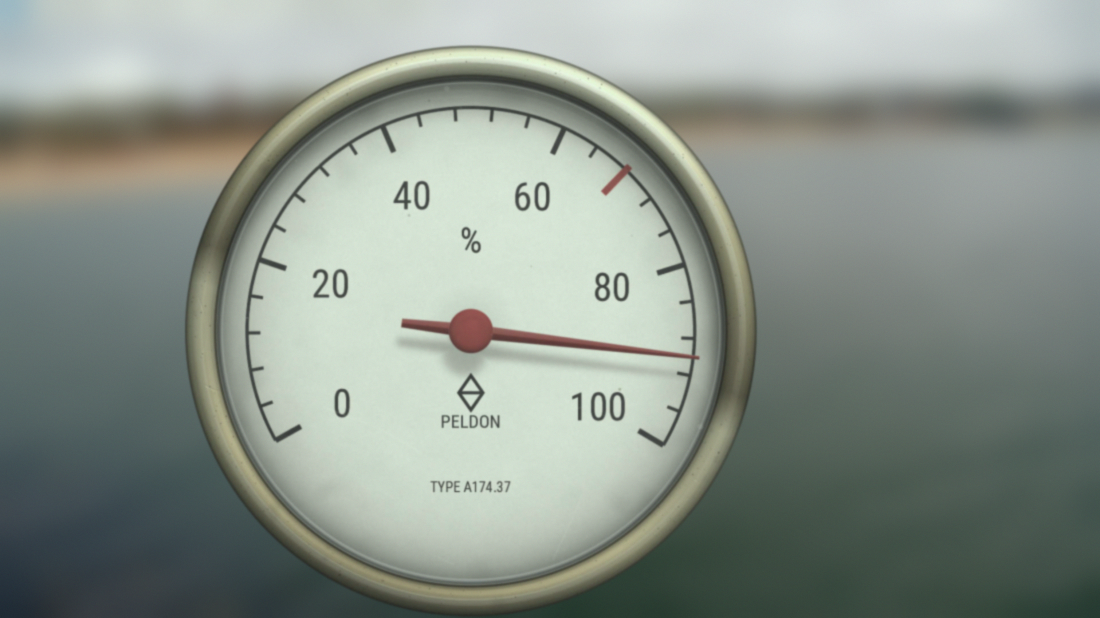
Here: 90
